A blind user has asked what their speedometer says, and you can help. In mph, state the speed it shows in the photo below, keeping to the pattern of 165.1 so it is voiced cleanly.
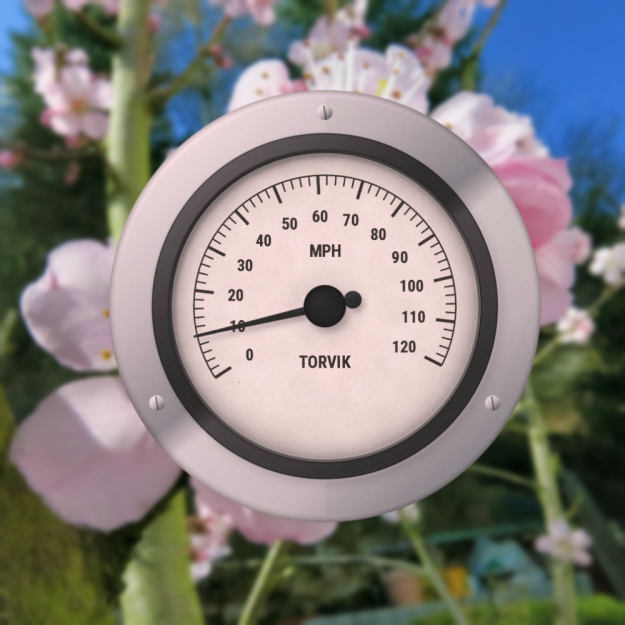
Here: 10
